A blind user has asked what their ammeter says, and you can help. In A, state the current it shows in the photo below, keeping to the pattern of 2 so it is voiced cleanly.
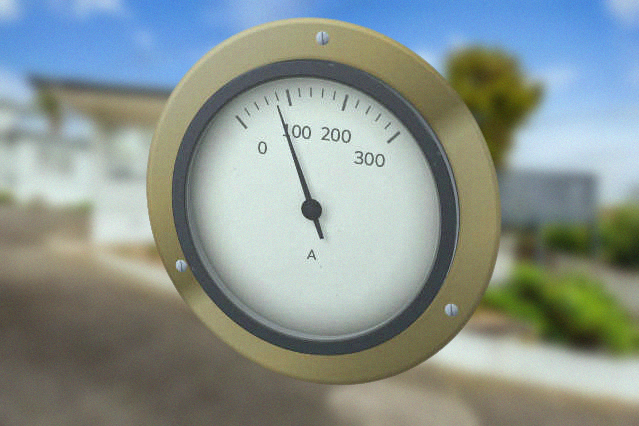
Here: 80
